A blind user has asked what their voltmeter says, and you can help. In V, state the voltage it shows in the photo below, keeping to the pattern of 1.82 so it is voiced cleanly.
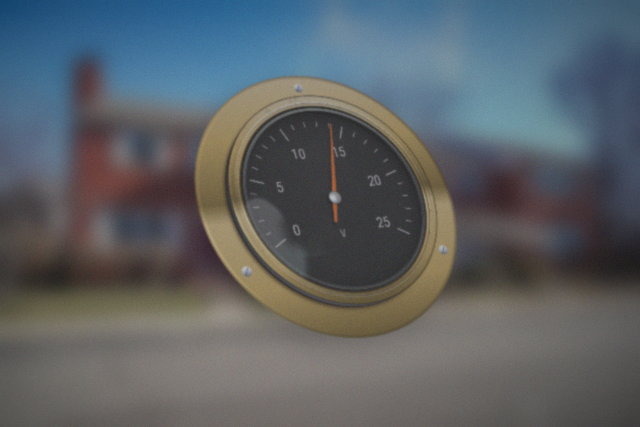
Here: 14
